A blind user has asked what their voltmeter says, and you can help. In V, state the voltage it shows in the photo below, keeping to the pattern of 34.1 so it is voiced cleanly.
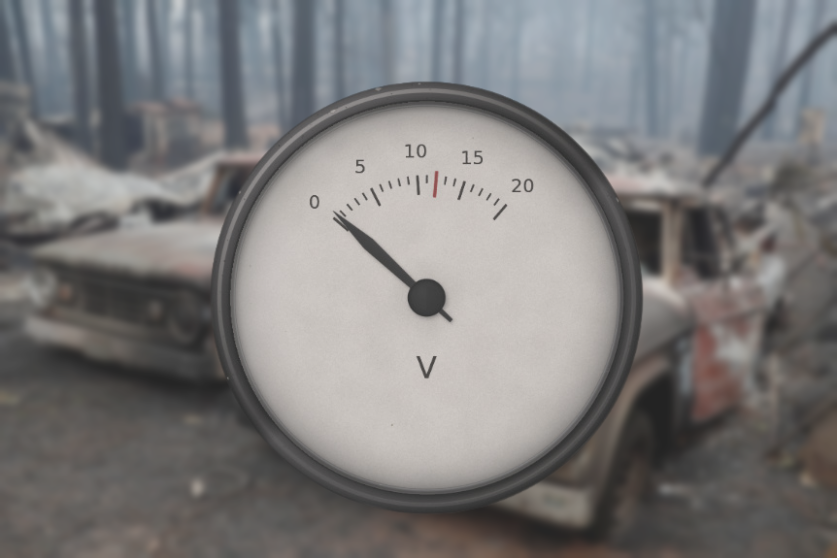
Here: 0.5
